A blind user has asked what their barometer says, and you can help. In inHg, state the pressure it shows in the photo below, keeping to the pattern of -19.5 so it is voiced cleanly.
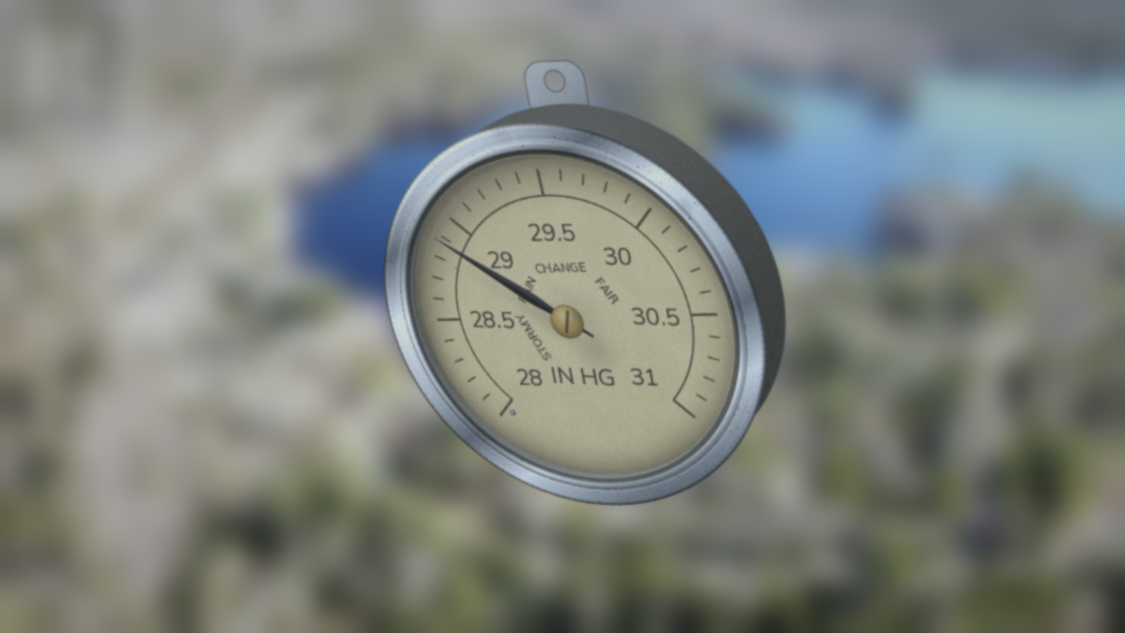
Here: 28.9
